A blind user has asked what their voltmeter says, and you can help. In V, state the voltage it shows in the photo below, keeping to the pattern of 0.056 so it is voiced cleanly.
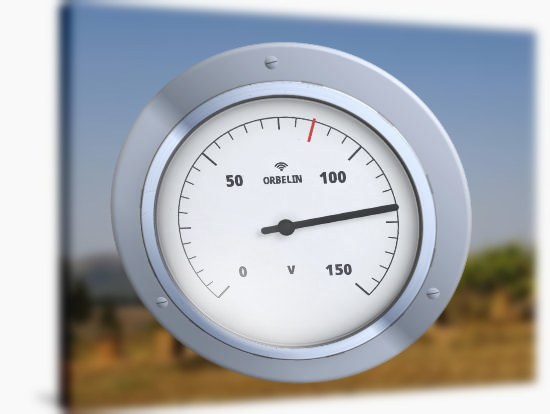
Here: 120
